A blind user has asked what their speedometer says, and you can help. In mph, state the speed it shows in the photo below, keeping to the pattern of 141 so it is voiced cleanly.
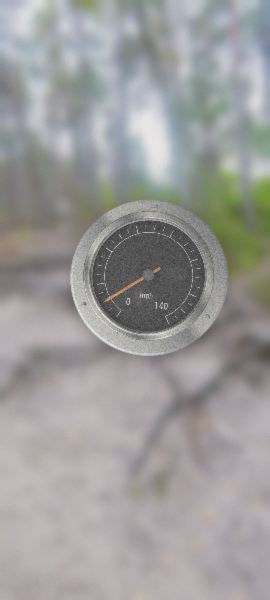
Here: 10
